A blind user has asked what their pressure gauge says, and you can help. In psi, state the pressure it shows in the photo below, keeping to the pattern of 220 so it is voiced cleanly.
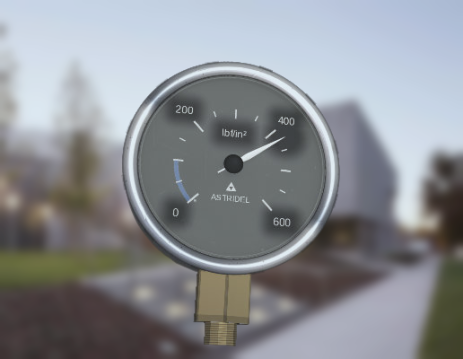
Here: 425
